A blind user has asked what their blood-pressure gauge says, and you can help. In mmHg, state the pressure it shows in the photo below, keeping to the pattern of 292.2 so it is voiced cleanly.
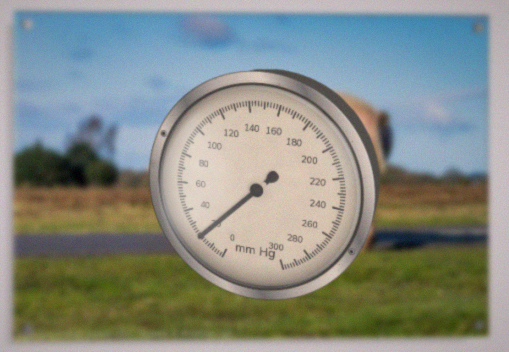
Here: 20
